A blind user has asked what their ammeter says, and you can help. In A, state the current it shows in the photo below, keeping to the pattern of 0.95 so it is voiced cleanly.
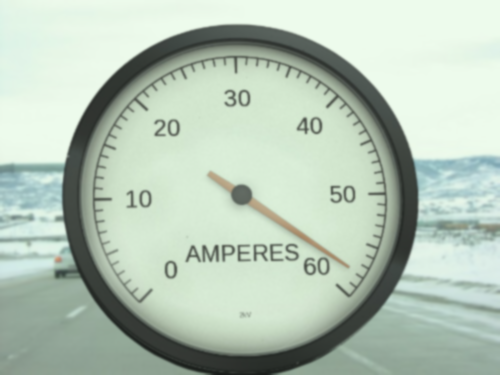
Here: 58
